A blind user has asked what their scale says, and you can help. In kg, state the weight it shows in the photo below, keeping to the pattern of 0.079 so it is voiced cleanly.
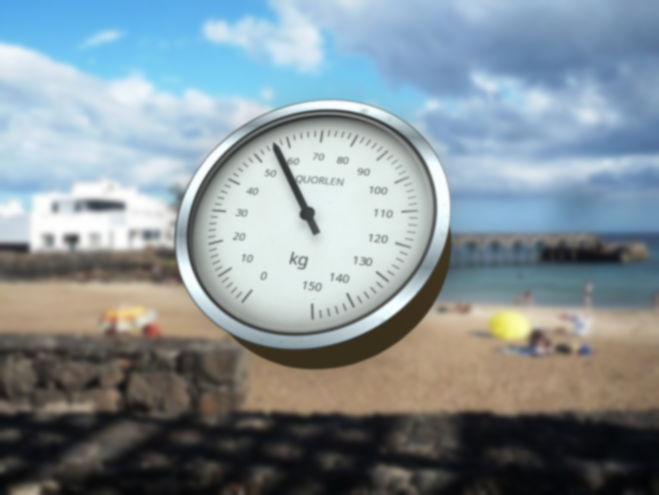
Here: 56
